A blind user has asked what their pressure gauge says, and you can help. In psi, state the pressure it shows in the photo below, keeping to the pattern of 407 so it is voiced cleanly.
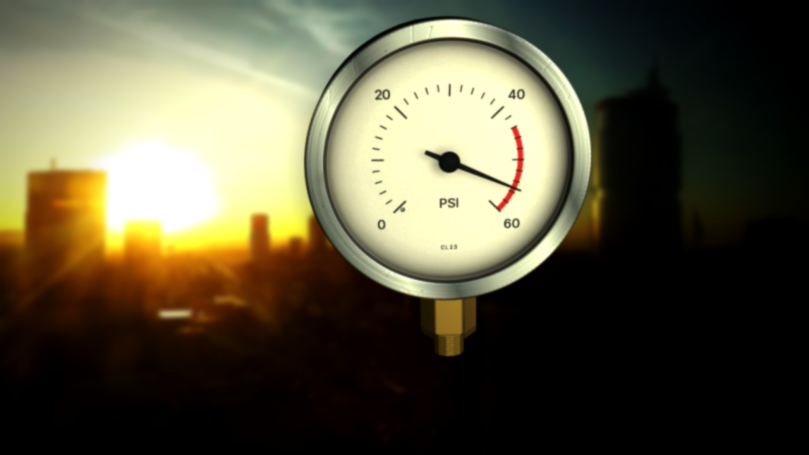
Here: 55
